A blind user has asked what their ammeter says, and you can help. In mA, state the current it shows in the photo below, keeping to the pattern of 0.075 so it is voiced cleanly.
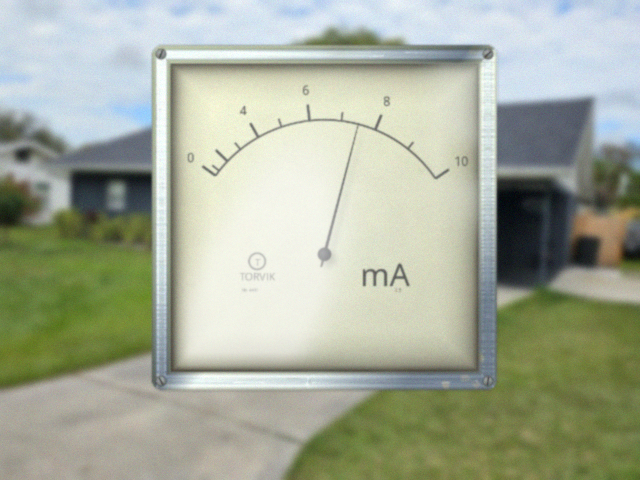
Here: 7.5
